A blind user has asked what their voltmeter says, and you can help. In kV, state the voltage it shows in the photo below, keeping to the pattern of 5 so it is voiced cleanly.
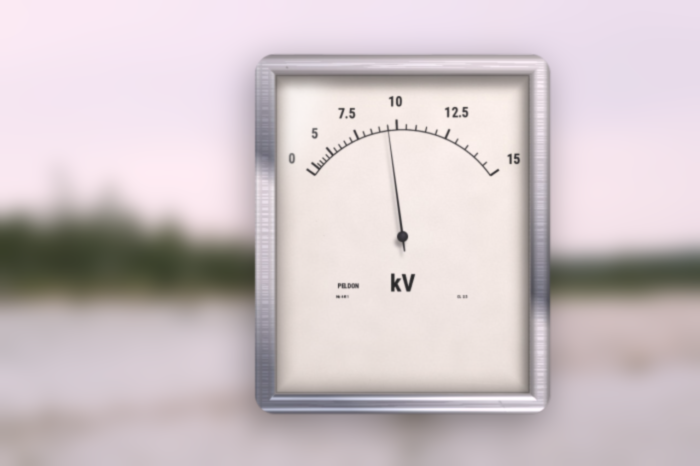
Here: 9.5
